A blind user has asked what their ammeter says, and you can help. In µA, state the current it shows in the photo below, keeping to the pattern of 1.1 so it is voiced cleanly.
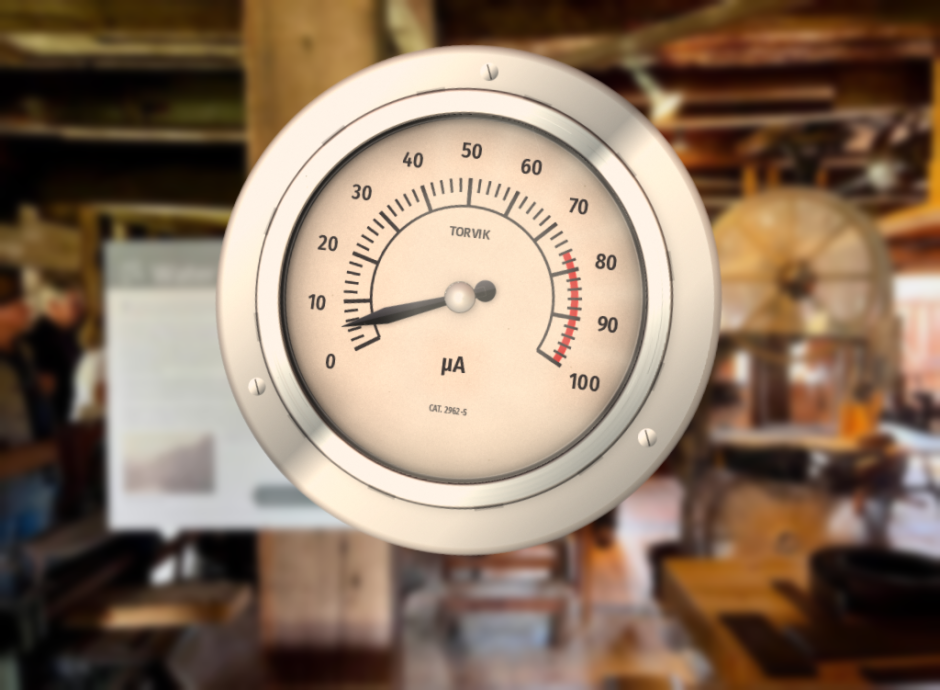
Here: 5
